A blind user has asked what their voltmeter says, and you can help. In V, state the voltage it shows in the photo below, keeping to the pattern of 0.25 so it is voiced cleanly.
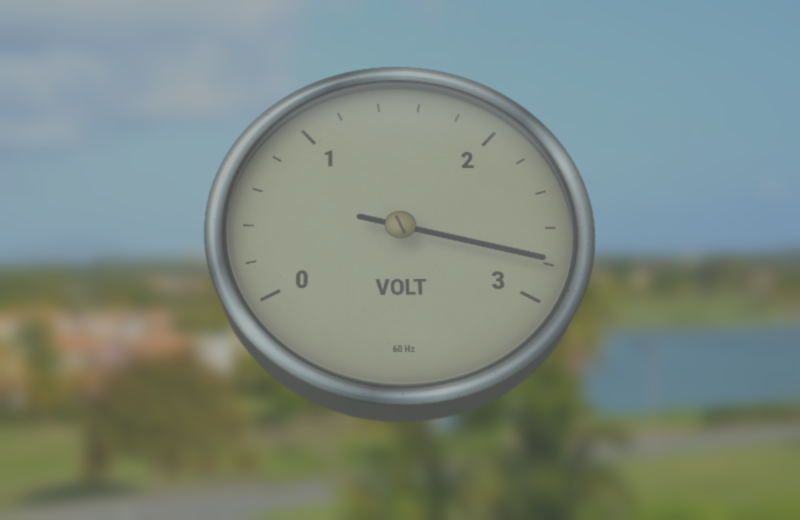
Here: 2.8
